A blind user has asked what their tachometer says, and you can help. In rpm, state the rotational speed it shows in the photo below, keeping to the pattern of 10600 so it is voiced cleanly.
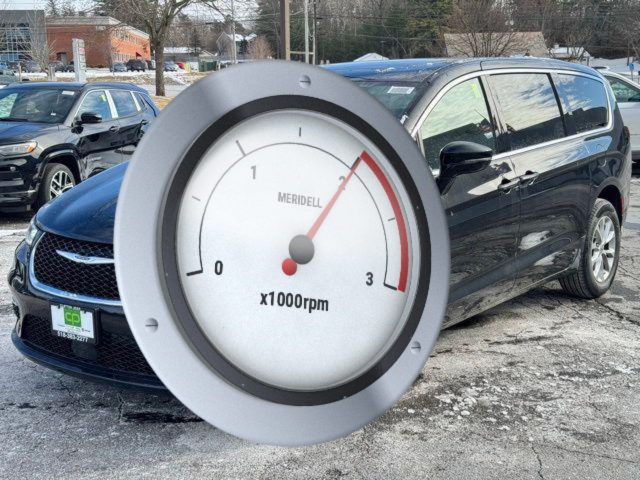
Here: 2000
